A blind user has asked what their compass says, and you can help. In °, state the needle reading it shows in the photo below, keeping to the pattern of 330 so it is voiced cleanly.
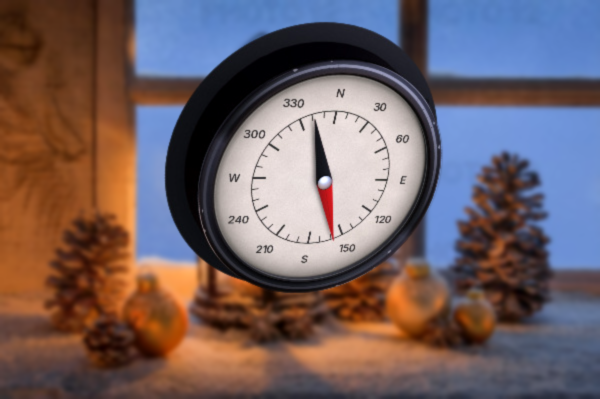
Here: 160
